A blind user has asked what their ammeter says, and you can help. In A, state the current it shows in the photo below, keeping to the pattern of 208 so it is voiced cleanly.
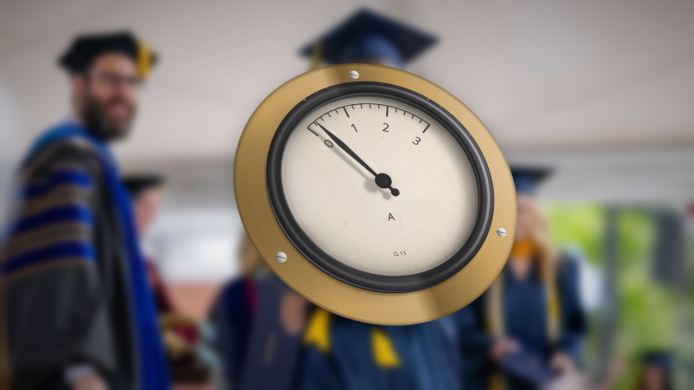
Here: 0.2
